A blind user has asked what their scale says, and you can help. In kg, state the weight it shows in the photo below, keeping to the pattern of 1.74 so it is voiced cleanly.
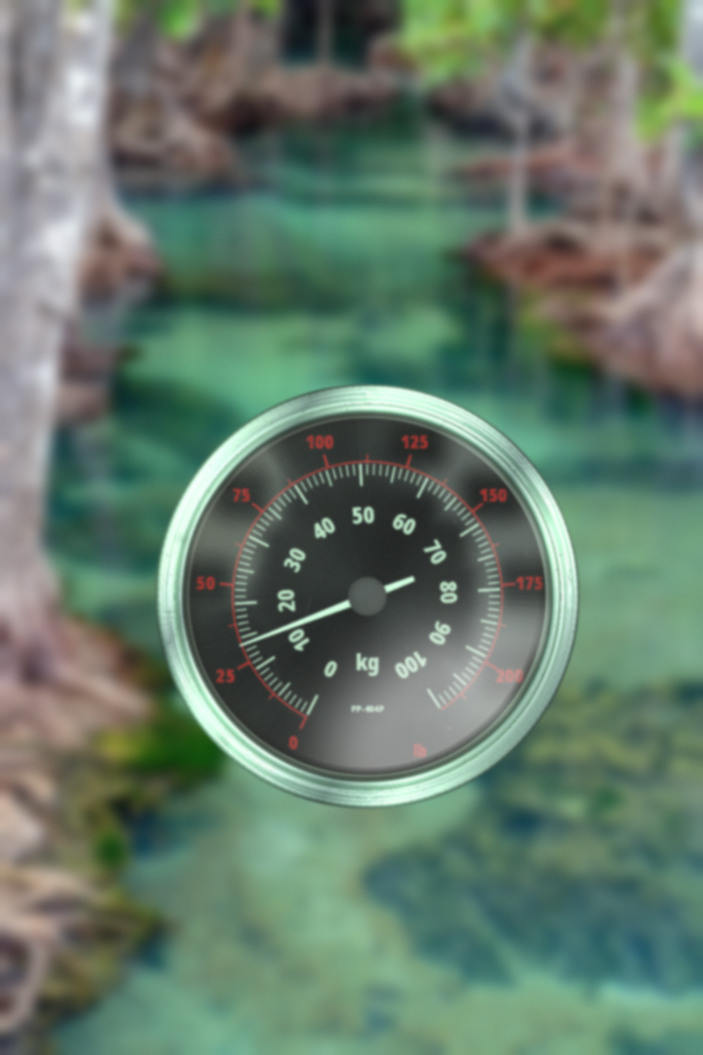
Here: 14
